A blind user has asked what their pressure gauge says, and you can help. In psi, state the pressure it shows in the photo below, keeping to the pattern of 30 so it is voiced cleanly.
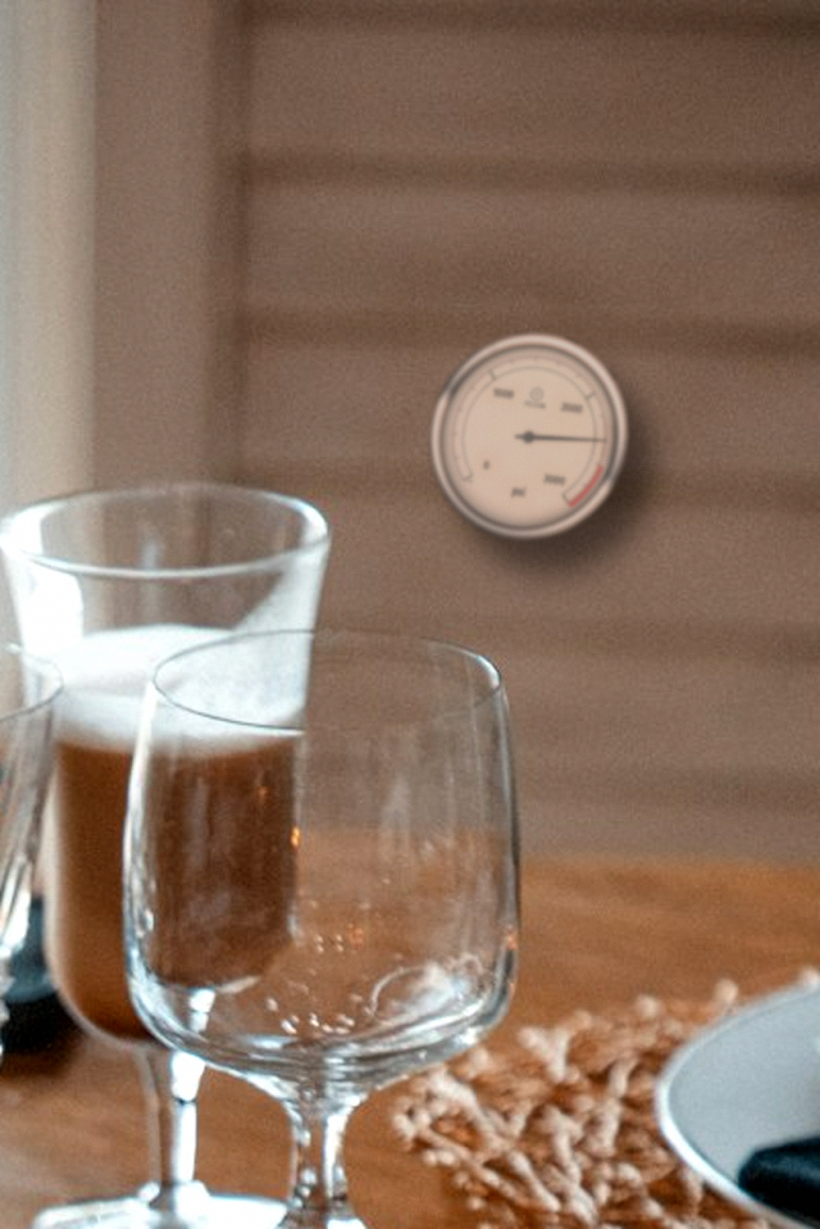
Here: 2400
